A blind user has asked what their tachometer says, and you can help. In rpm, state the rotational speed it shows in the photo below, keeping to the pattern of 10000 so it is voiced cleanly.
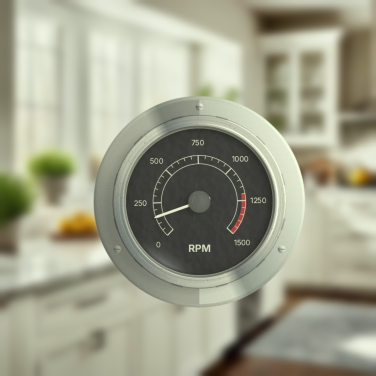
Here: 150
